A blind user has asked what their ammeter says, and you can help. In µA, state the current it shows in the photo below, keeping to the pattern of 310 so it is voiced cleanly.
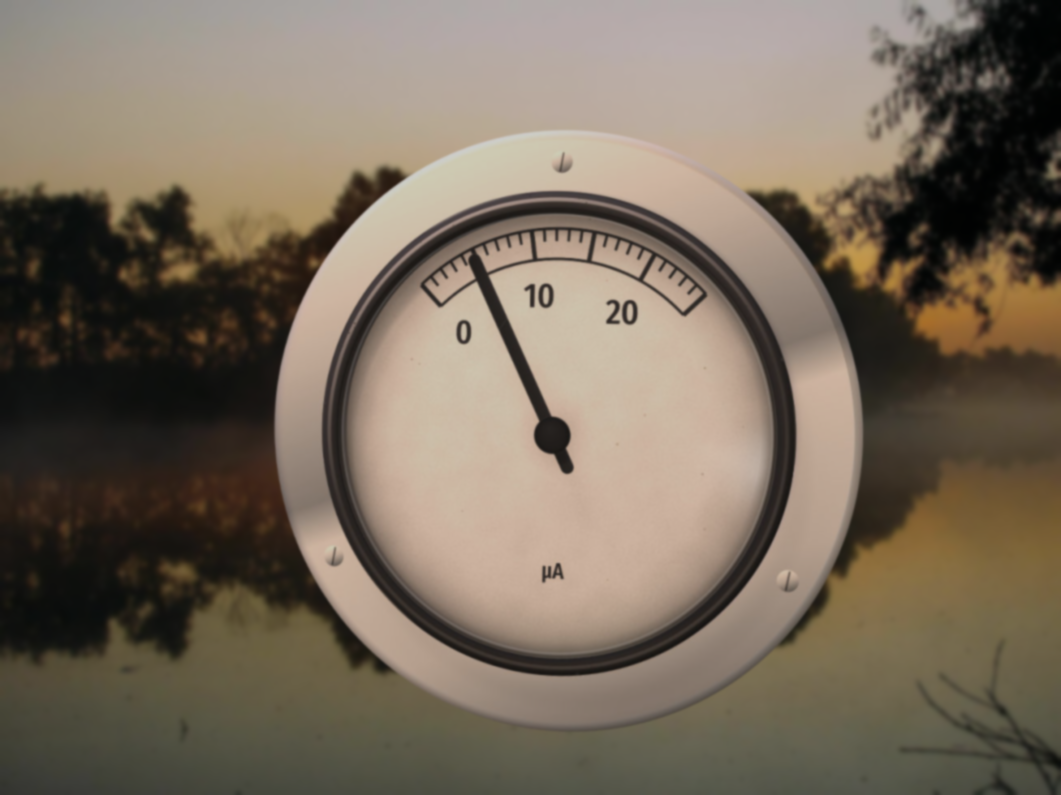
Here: 5
